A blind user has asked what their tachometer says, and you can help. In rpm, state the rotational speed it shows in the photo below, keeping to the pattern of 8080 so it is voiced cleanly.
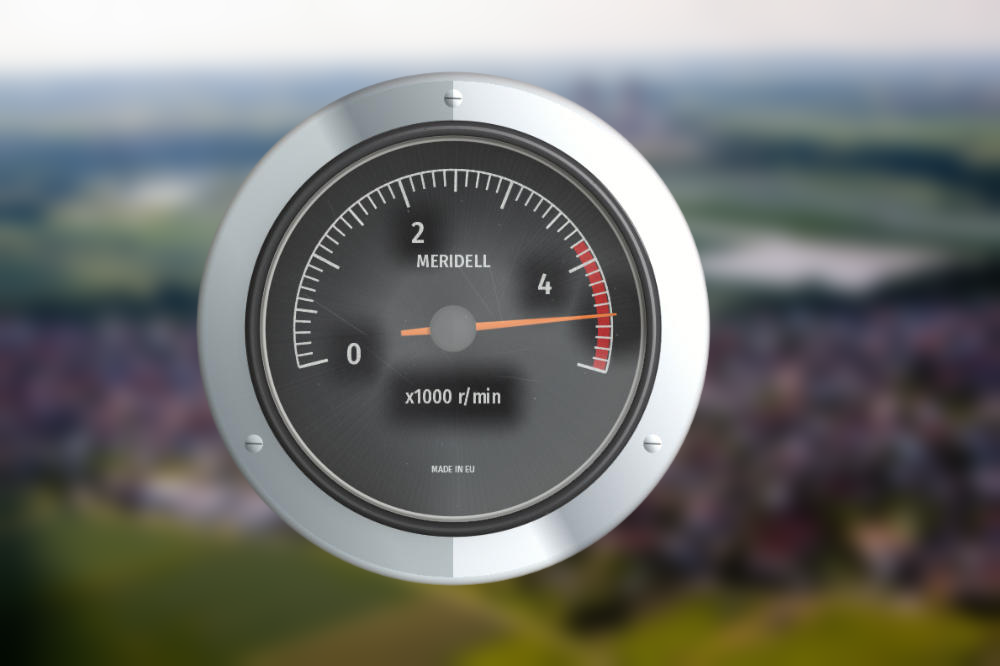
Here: 4500
